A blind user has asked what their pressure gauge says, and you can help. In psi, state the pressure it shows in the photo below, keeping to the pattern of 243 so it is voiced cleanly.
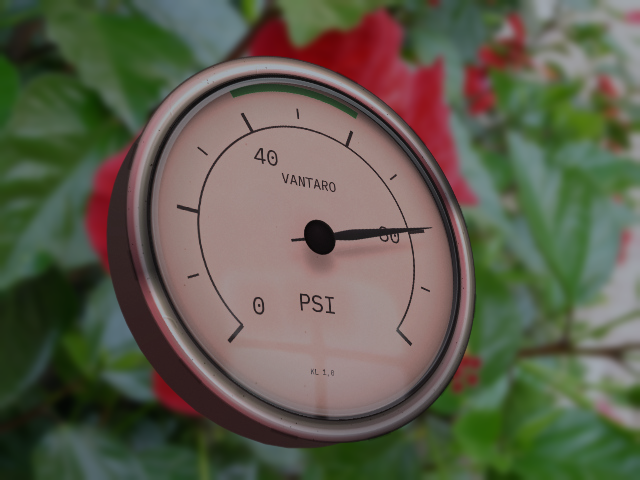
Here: 80
